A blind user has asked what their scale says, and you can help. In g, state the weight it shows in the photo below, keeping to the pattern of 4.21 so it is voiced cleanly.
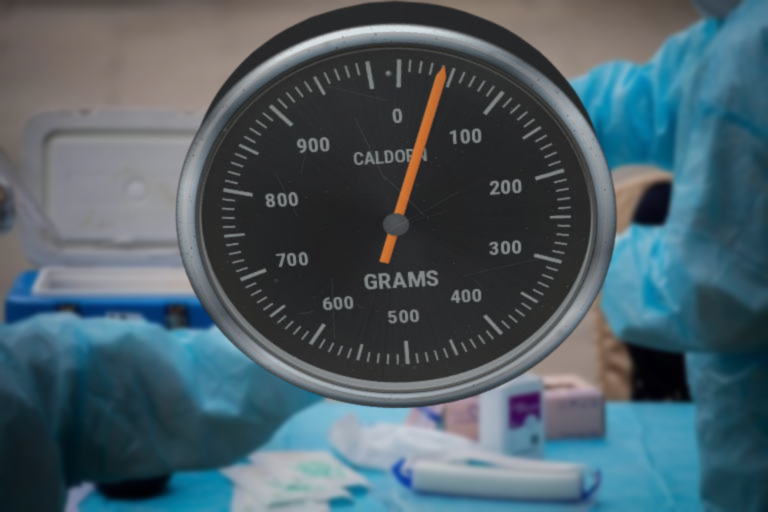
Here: 40
